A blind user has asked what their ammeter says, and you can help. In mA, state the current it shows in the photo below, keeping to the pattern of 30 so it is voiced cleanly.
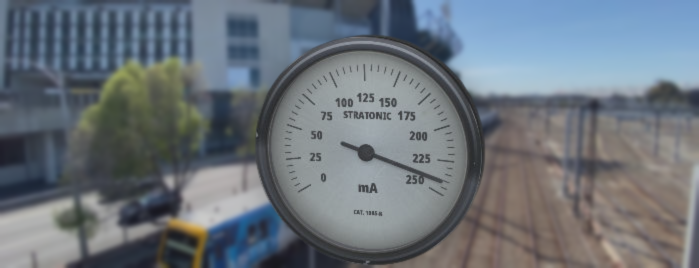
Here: 240
